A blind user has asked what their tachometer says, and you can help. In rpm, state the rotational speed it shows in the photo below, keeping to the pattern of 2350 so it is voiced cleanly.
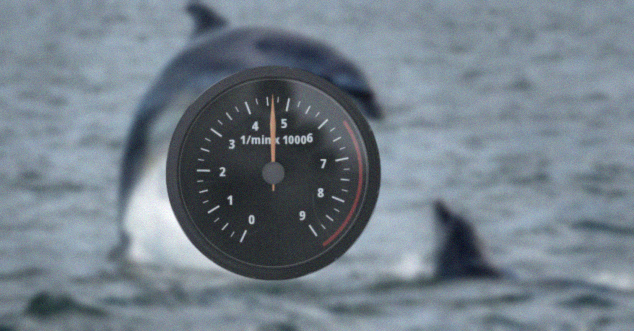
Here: 4625
